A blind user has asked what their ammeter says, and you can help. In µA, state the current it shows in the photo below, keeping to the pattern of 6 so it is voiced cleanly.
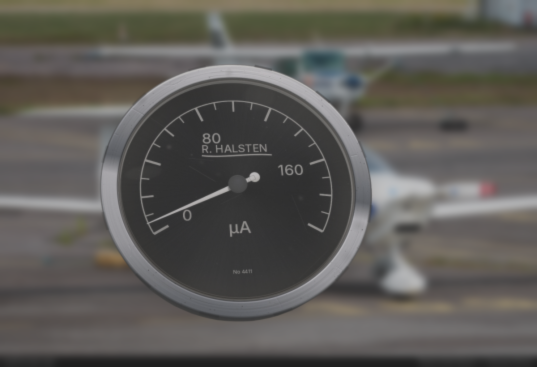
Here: 5
